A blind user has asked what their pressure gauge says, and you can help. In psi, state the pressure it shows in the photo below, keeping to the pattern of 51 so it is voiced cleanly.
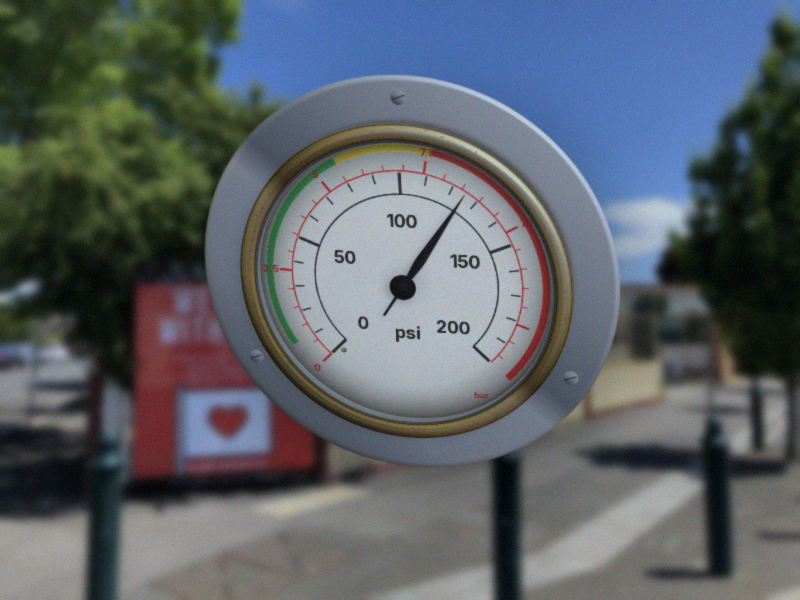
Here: 125
